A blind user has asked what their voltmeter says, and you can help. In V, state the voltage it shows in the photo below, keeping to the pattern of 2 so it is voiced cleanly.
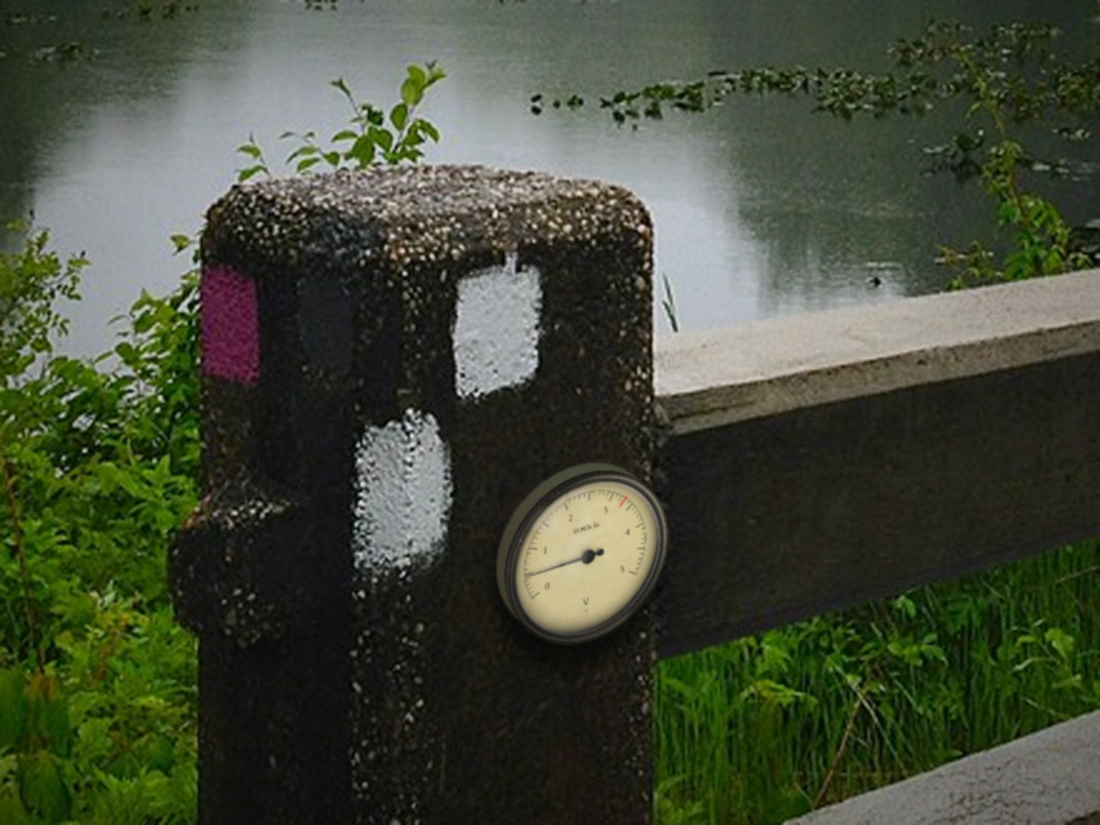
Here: 0.5
